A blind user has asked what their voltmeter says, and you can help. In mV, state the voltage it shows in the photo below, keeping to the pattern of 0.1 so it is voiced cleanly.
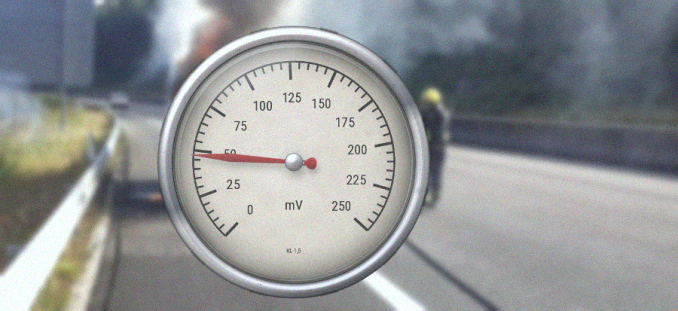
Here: 47.5
